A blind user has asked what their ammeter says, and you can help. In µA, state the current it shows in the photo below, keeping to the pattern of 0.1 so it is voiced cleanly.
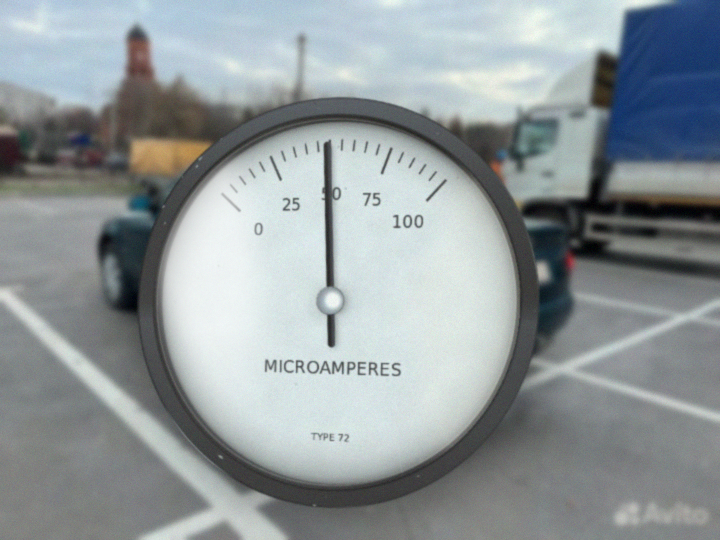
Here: 50
